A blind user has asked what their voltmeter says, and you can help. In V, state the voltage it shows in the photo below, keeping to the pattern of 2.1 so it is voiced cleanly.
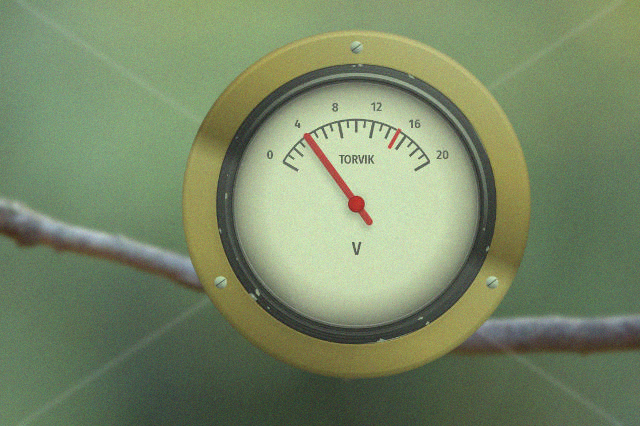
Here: 4
